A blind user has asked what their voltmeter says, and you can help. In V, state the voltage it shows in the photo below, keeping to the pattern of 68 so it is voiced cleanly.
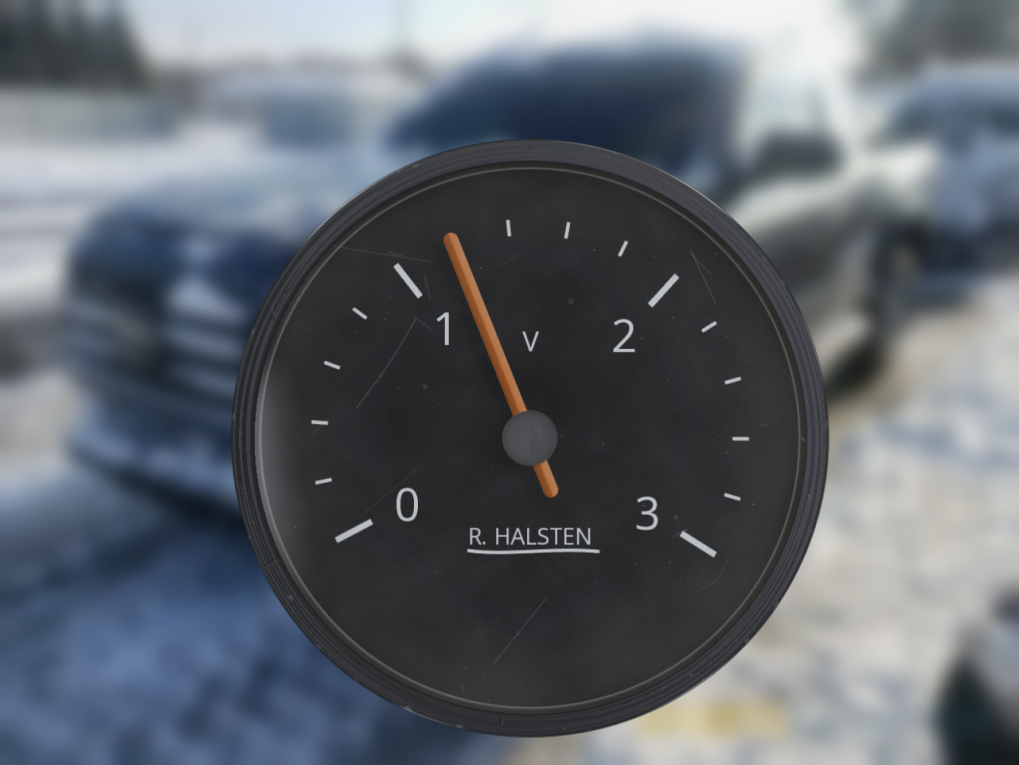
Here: 1.2
